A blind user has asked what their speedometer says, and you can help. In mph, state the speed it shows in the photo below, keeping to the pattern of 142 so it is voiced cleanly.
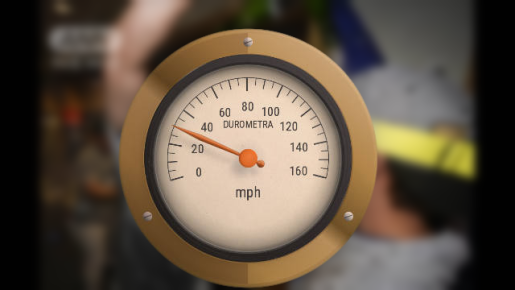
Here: 30
